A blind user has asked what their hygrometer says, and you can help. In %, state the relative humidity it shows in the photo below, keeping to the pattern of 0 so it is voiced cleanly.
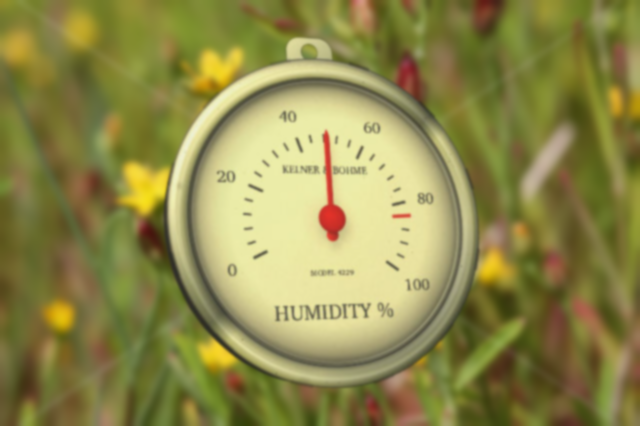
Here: 48
